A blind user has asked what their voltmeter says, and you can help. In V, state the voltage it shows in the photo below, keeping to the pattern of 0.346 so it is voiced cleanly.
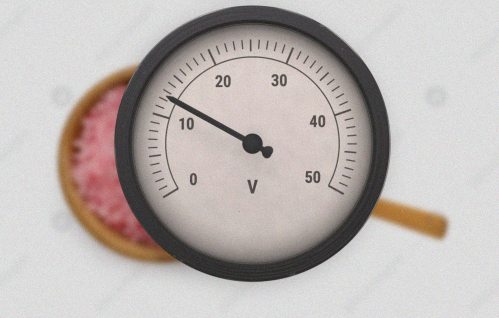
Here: 12.5
